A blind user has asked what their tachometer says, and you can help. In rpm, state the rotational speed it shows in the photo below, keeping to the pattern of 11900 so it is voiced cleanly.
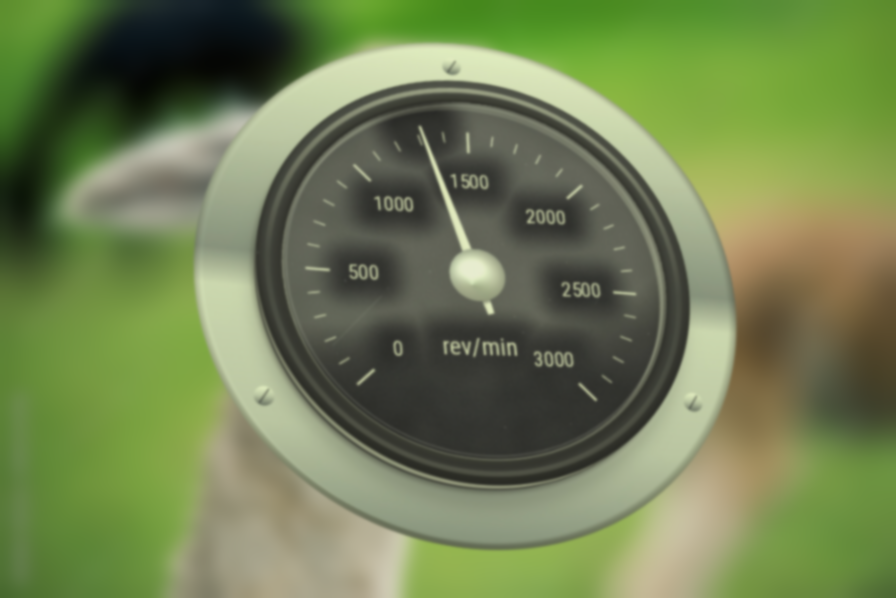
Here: 1300
